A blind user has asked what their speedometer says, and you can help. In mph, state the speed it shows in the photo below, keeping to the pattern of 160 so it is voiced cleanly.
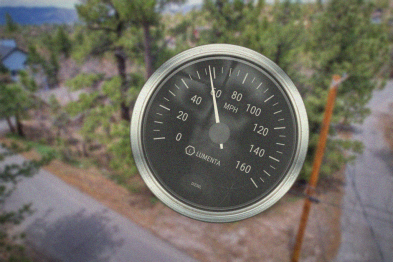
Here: 57.5
